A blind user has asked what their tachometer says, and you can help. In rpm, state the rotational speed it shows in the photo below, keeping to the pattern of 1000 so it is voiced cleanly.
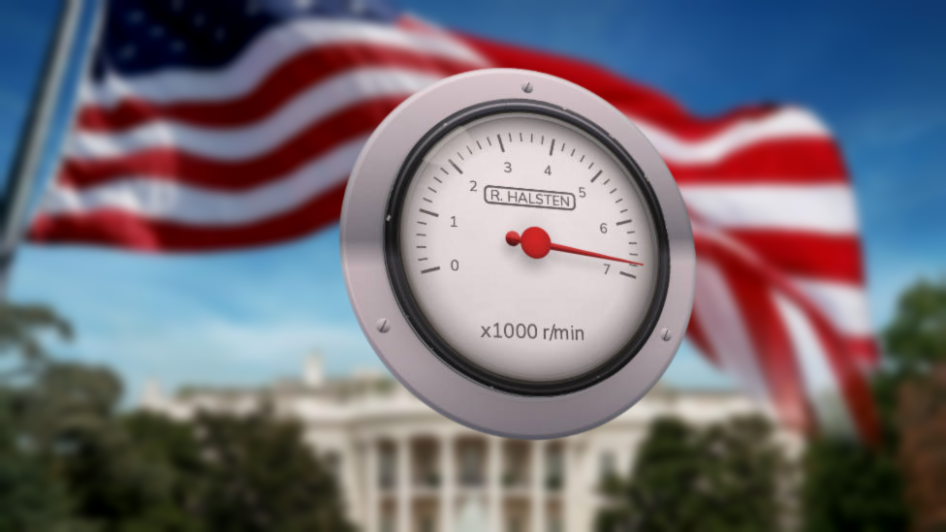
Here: 6800
